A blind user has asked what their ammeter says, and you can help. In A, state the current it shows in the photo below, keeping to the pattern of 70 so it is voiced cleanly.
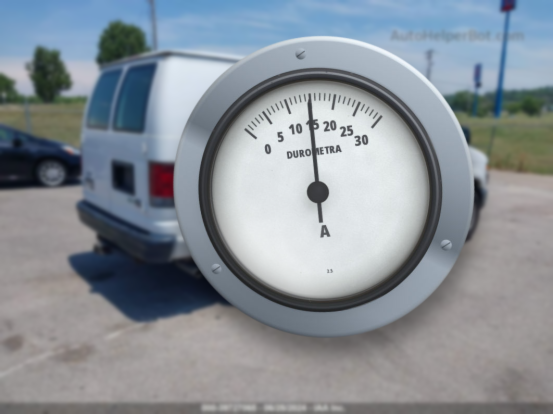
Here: 15
